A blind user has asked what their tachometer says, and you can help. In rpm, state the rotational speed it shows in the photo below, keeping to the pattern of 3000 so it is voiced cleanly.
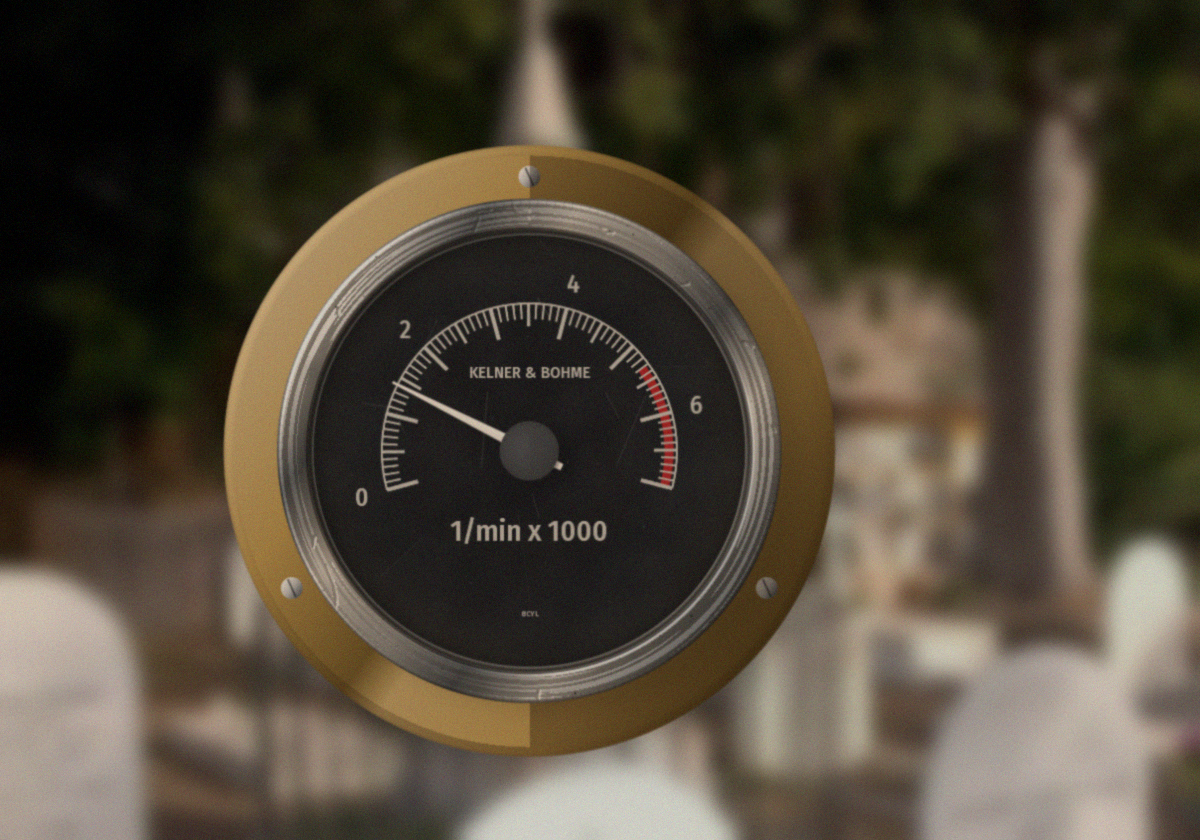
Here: 1400
